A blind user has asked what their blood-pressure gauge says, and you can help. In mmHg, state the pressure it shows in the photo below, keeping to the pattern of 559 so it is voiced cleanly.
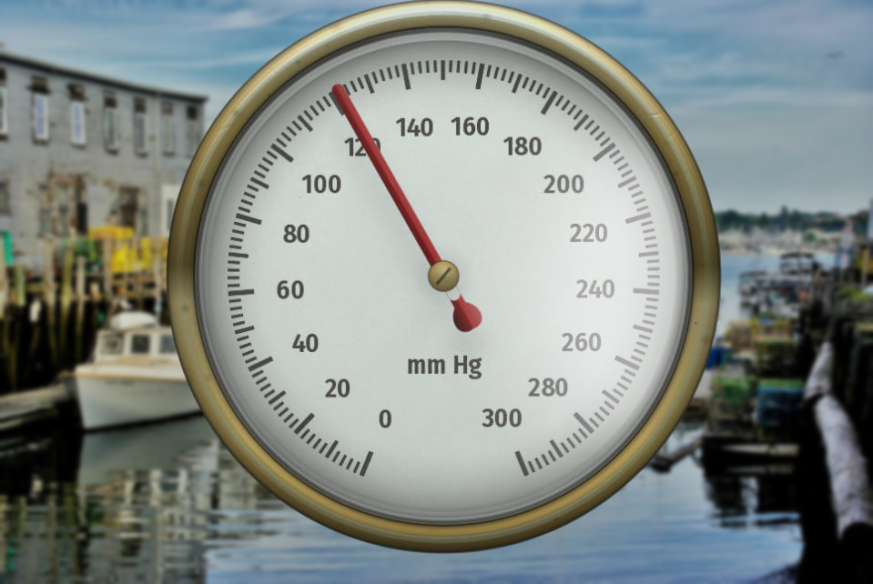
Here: 122
